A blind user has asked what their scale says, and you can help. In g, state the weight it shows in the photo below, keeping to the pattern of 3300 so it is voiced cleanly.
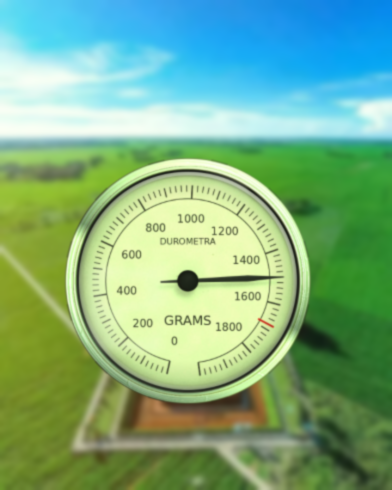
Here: 1500
